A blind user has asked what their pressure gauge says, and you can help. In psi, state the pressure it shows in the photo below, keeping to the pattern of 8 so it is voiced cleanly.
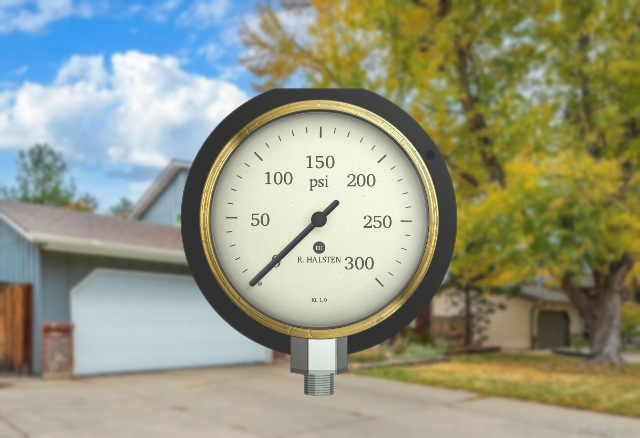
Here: 0
